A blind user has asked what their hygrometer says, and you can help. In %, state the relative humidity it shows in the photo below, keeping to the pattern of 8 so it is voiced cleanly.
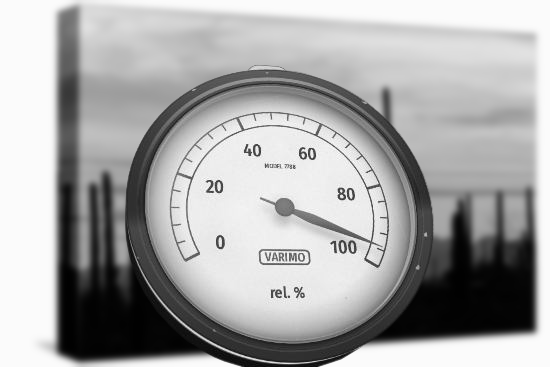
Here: 96
